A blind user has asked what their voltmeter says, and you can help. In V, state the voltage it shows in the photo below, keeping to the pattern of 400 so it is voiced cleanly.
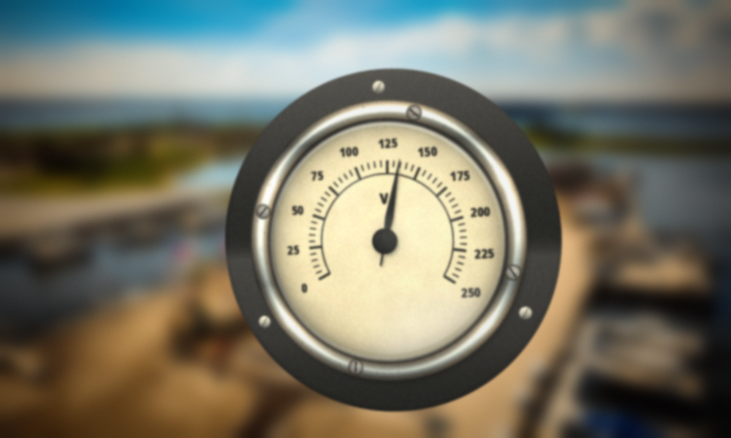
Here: 135
